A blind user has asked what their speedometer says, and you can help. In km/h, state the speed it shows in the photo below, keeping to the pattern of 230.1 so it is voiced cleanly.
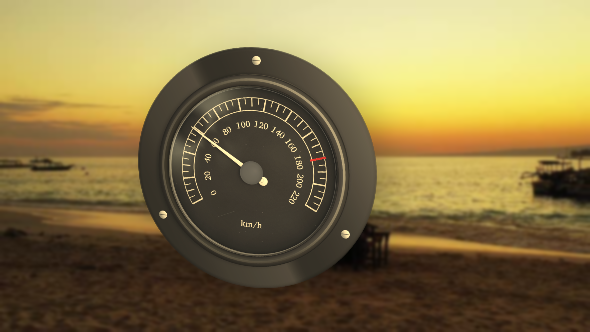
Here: 60
